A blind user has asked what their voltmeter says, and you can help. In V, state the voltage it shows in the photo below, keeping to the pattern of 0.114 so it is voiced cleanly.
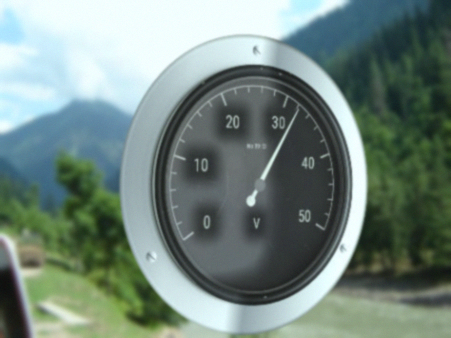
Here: 32
